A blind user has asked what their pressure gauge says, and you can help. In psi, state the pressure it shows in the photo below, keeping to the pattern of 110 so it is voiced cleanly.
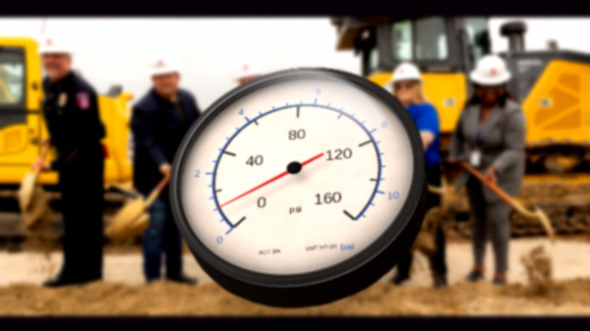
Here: 10
